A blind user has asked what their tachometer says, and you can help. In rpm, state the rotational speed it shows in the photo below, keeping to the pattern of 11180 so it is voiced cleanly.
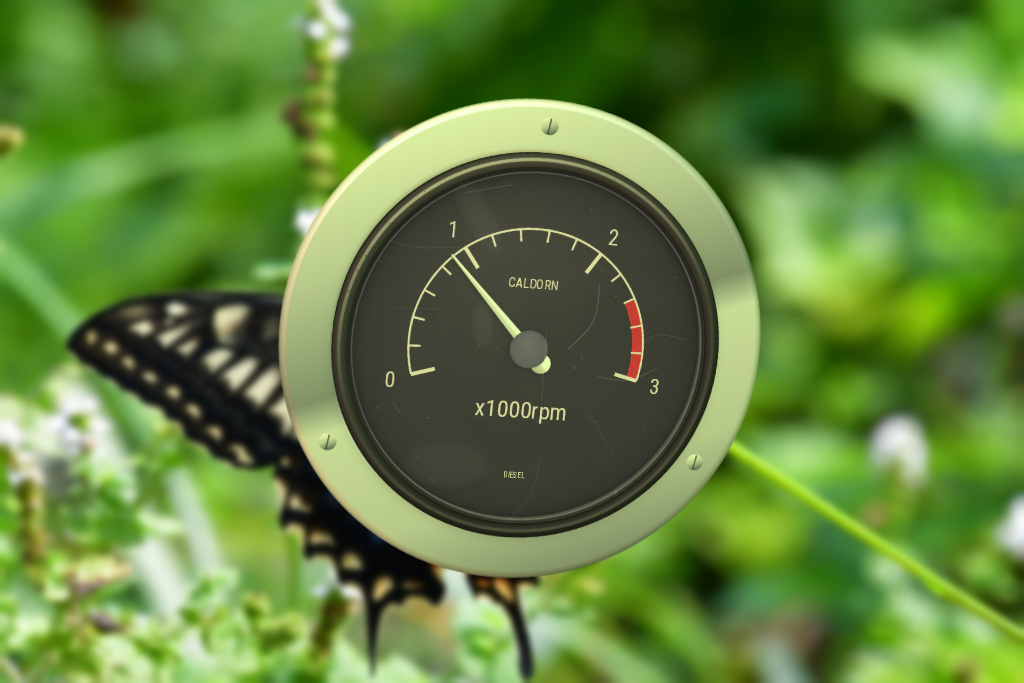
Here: 900
